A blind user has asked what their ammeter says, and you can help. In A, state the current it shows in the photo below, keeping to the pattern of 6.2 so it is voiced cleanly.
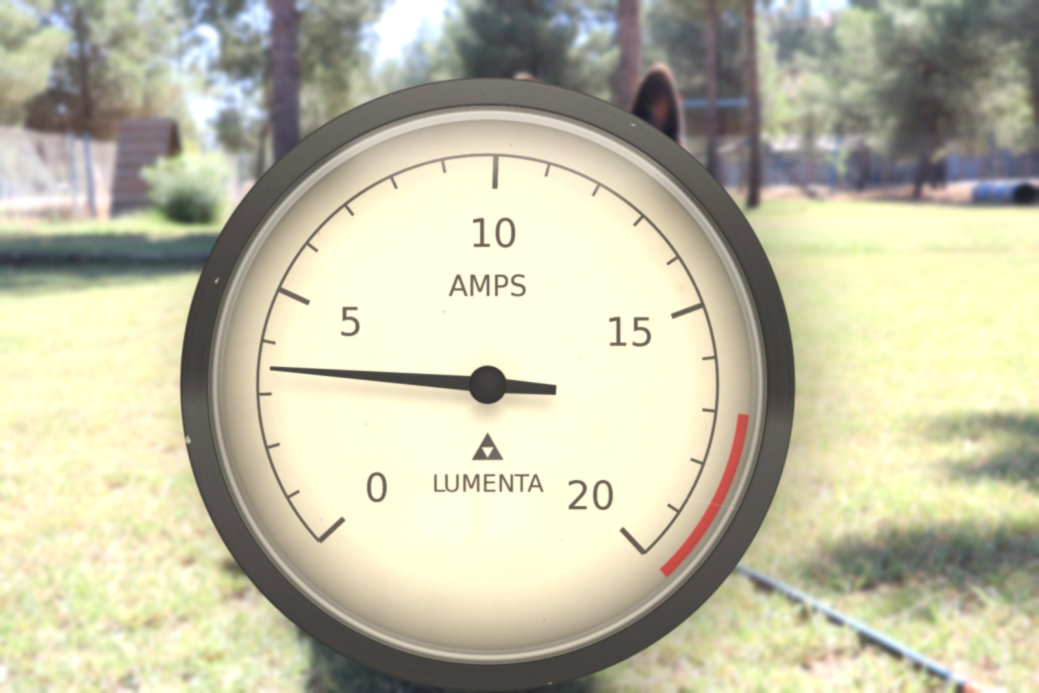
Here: 3.5
